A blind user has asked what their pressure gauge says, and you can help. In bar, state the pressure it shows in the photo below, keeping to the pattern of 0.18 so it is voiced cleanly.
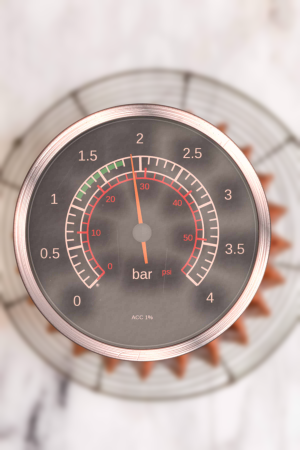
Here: 1.9
